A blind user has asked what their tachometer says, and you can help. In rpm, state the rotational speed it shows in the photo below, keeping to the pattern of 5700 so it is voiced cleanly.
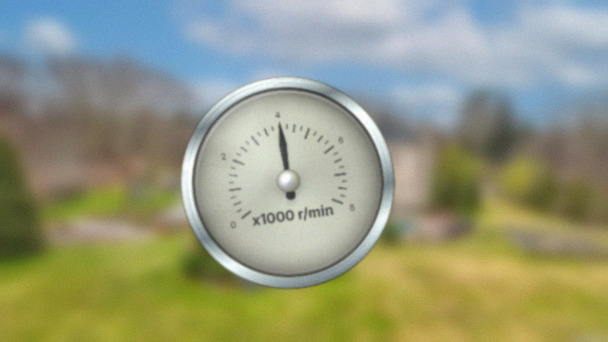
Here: 4000
